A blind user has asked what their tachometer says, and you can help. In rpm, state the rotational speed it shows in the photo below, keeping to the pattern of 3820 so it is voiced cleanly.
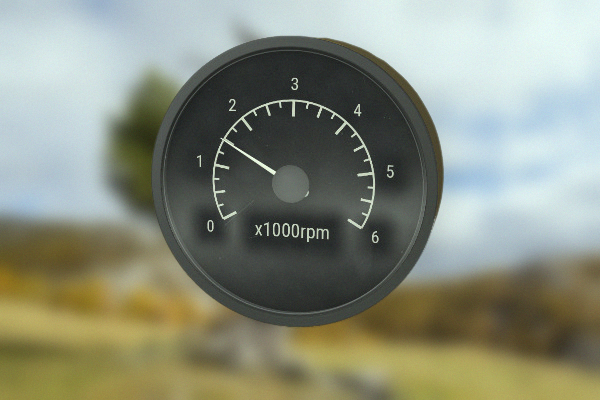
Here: 1500
